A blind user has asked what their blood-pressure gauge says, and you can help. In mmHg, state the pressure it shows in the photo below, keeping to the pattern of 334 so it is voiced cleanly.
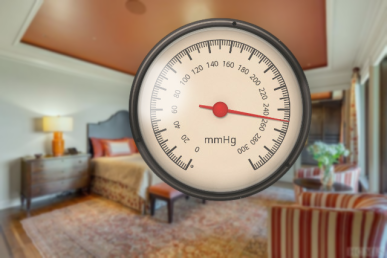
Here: 250
